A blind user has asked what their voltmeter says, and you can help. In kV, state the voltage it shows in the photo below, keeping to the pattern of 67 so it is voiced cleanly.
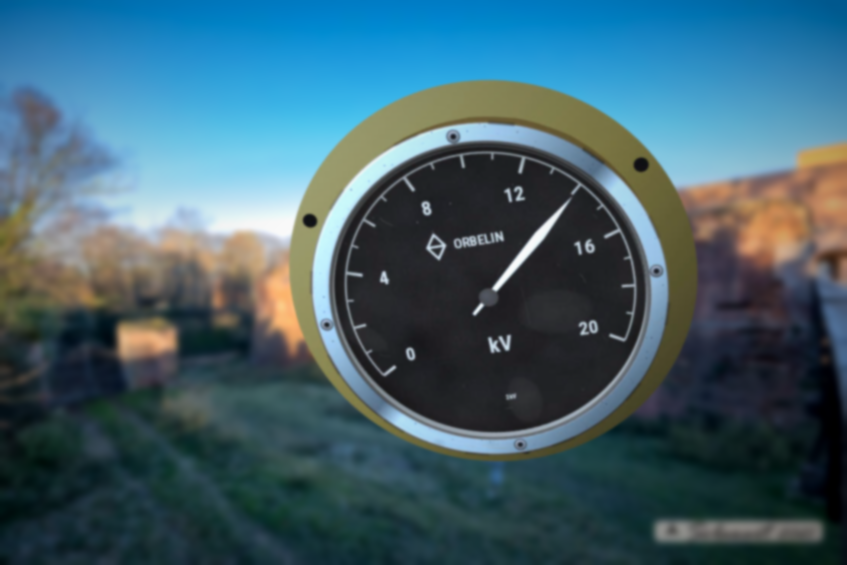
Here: 14
